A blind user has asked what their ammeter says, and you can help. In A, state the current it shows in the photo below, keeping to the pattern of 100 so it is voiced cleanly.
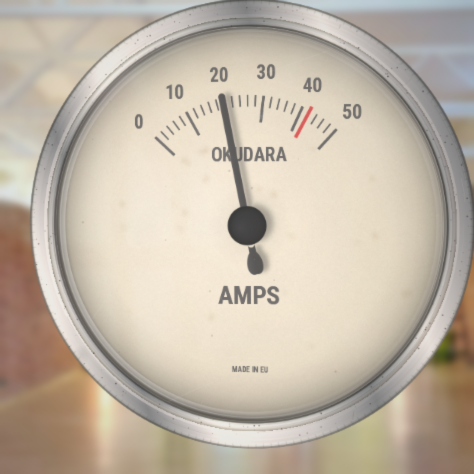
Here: 20
